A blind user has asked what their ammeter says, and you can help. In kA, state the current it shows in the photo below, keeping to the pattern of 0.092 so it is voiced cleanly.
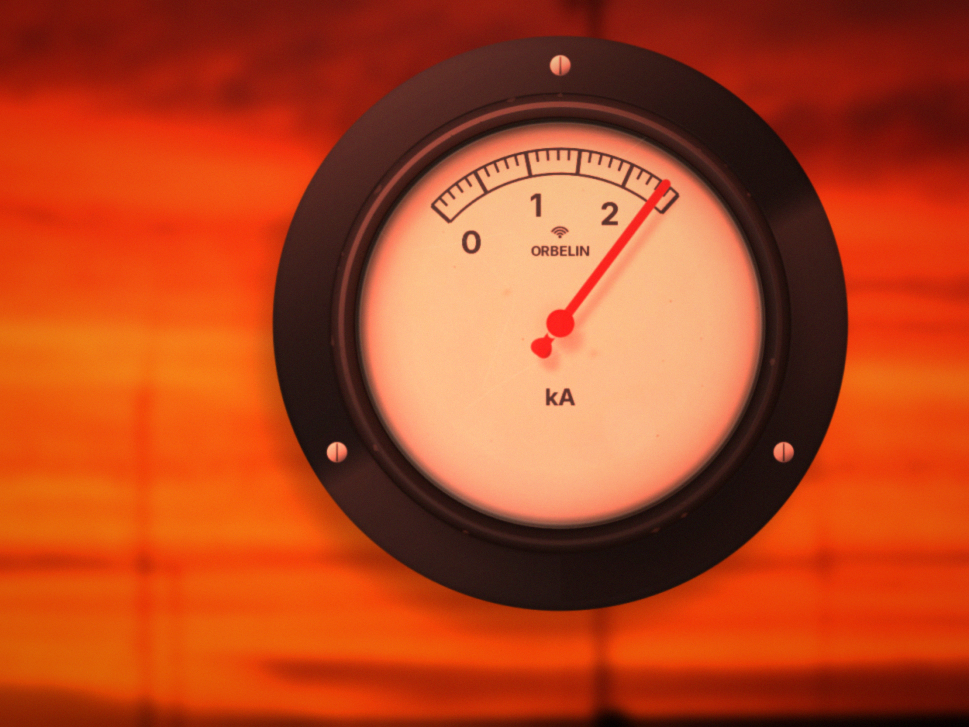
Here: 2.35
